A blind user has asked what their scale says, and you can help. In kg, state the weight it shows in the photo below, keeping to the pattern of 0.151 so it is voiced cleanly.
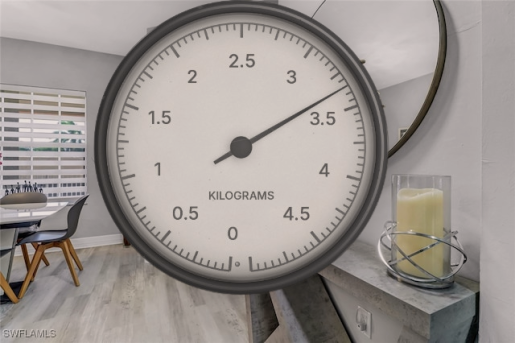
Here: 3.35
